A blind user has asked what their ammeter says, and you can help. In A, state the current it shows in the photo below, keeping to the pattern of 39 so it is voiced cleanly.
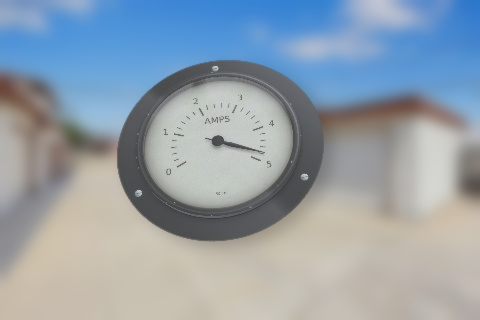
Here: 4.8
